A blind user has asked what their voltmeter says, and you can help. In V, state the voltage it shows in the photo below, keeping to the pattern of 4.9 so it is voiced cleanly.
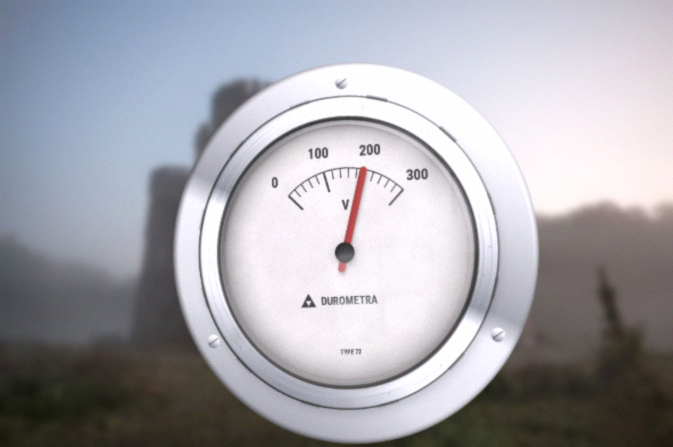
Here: 200
